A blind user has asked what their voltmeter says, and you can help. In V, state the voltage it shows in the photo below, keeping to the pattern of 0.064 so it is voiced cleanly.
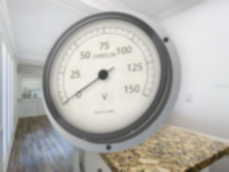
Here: 0
